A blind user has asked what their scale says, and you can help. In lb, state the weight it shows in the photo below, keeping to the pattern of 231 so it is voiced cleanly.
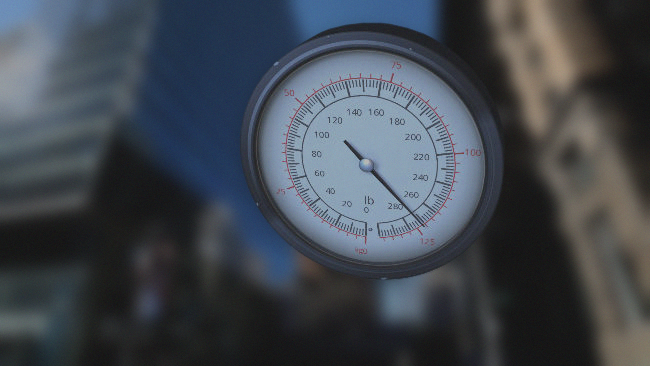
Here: 270
